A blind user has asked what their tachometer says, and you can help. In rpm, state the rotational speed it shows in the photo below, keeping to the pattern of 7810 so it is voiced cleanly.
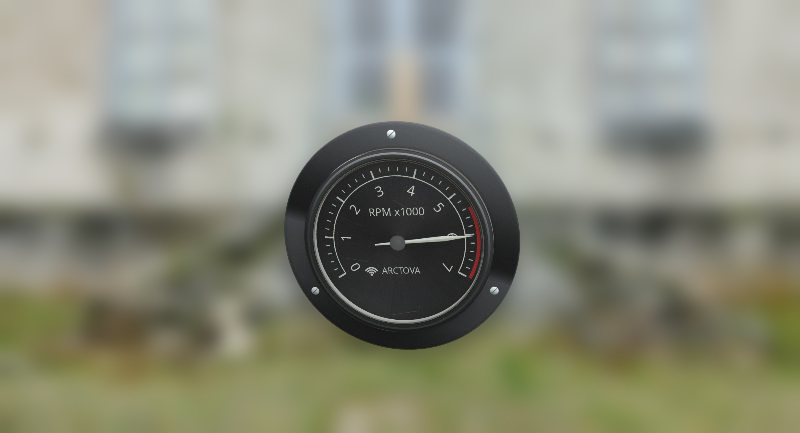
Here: 6000
